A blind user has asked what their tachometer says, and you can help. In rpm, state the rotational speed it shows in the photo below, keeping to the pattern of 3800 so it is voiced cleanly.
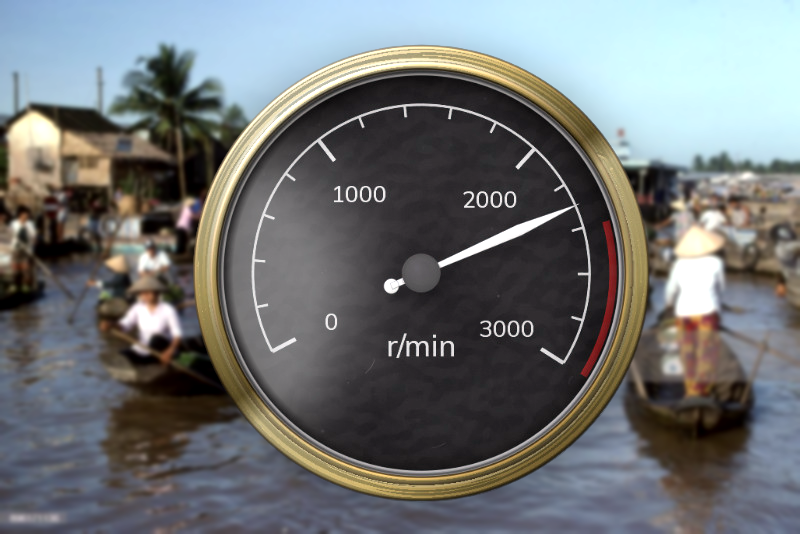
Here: 2300
